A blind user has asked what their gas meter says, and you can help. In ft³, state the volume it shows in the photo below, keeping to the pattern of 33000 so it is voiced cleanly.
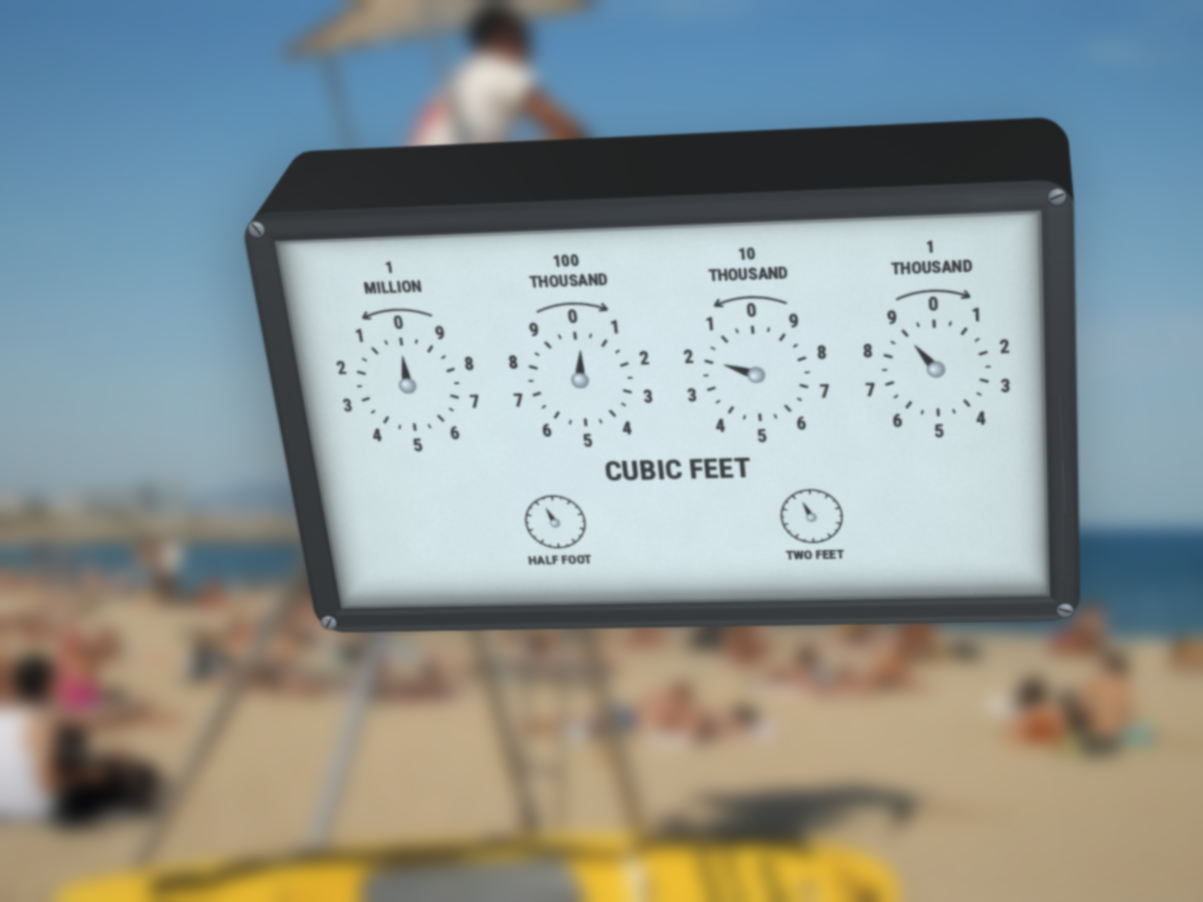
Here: 1900
